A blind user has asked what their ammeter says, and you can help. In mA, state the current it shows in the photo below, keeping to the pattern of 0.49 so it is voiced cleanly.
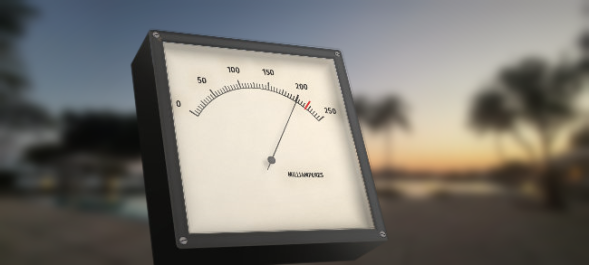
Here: 200
